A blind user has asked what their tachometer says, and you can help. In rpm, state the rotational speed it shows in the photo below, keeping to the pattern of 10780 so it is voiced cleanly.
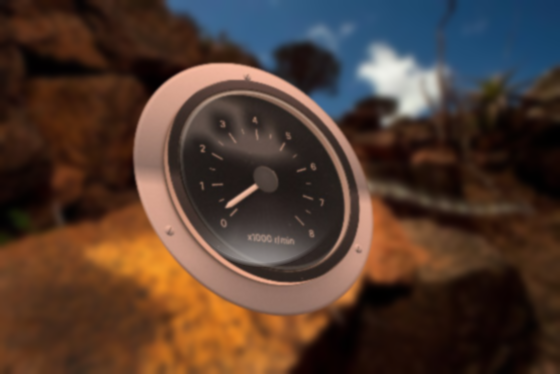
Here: 250
